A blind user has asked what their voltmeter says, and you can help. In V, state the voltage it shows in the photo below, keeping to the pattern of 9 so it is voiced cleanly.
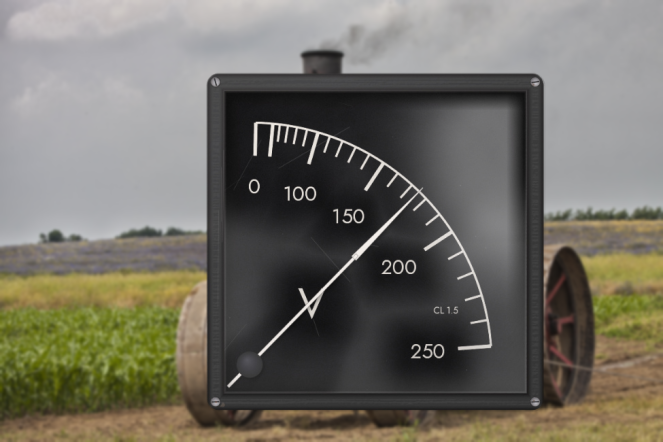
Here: 175
